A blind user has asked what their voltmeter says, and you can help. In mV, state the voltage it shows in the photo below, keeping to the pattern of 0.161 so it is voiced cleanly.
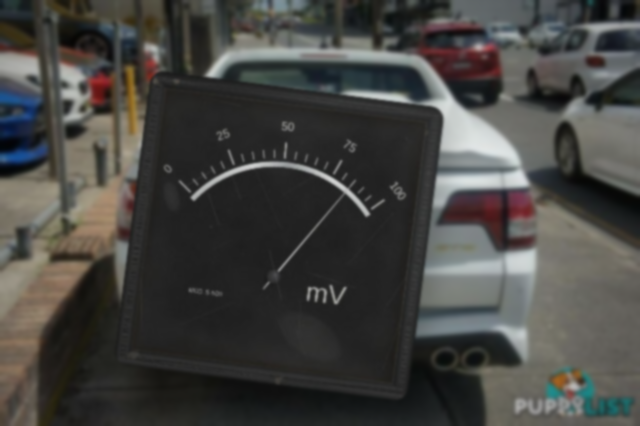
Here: 85
